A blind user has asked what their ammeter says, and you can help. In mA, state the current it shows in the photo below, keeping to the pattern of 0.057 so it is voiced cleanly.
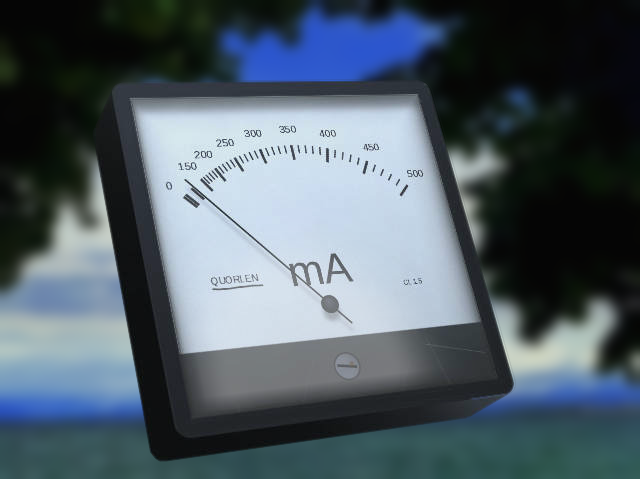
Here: 100
